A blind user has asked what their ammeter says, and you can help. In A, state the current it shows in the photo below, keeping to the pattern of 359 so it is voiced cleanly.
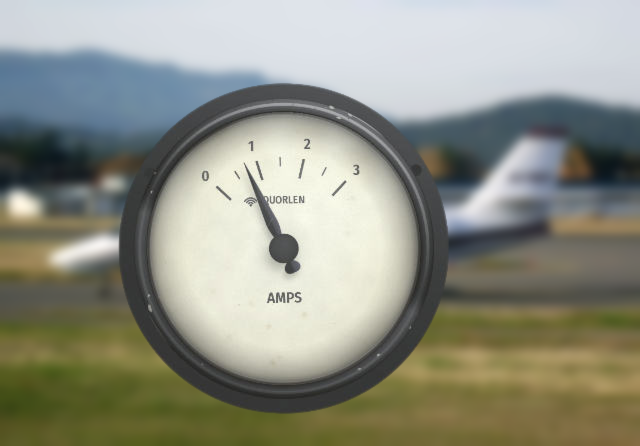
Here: 0.75
